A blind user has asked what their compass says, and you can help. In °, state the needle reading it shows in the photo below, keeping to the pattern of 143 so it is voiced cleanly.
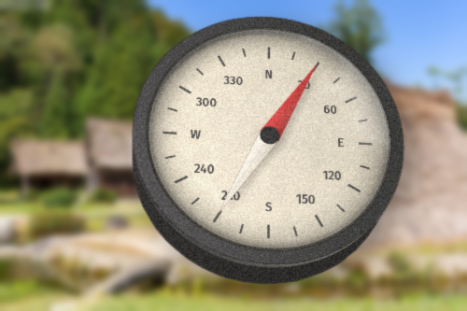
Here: 30
